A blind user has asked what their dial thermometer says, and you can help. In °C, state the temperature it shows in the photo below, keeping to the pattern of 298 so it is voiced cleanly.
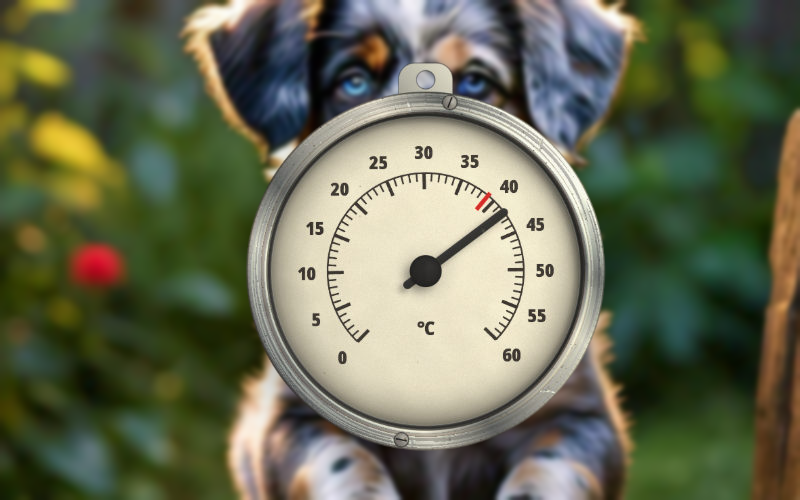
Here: 42
